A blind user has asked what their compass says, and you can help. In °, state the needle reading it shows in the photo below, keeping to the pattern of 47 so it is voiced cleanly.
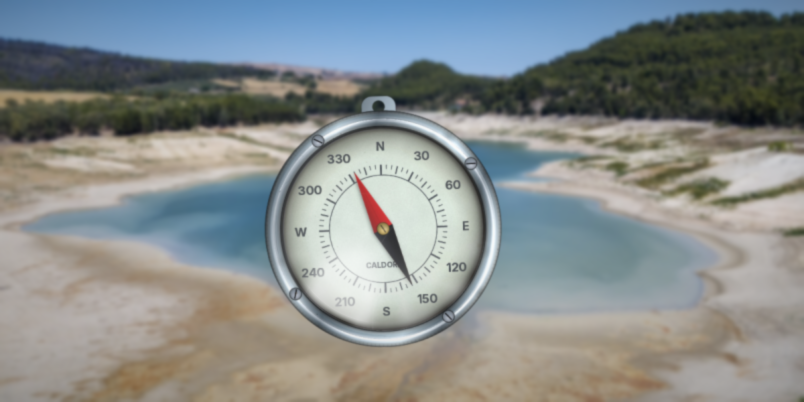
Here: 335
